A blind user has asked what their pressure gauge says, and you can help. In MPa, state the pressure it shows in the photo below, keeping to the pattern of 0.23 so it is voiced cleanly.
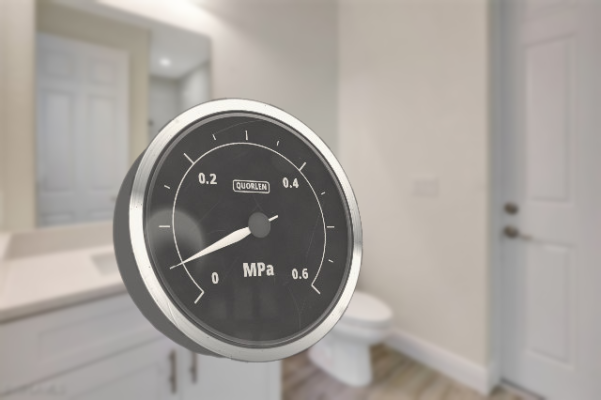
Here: 0.05
